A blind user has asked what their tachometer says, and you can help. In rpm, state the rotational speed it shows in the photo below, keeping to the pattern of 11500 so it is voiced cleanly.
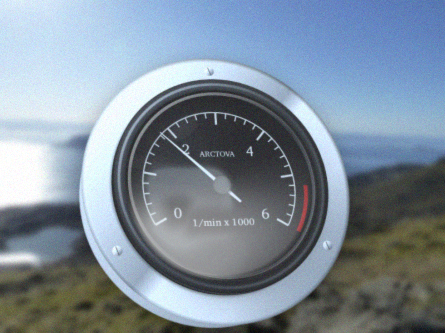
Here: 1800
